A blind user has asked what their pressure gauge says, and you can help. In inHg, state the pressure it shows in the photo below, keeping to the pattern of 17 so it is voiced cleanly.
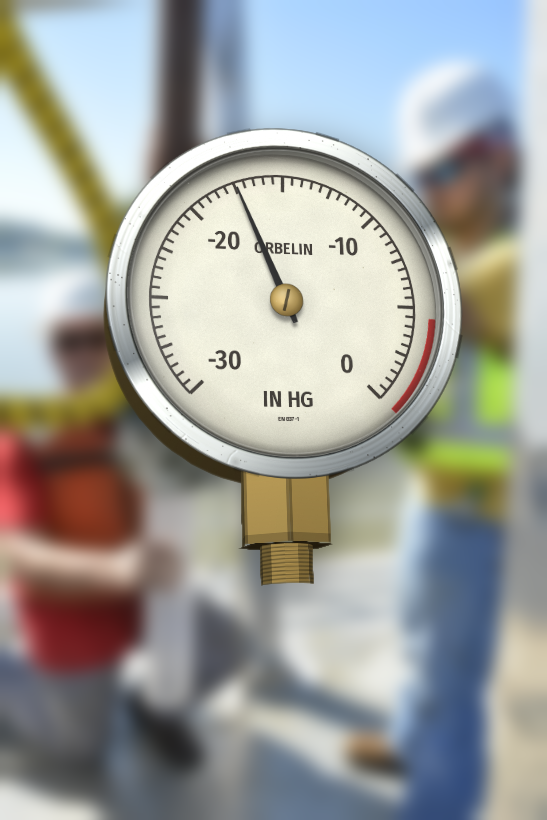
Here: -17.5
